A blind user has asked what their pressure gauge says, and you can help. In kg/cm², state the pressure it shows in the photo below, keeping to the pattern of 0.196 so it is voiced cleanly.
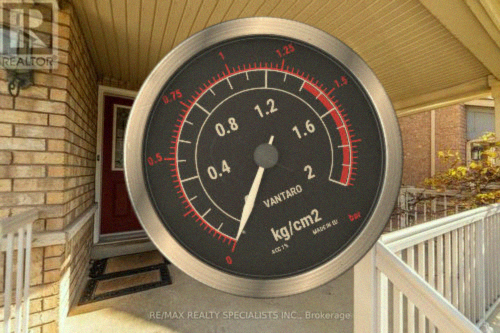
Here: 0
